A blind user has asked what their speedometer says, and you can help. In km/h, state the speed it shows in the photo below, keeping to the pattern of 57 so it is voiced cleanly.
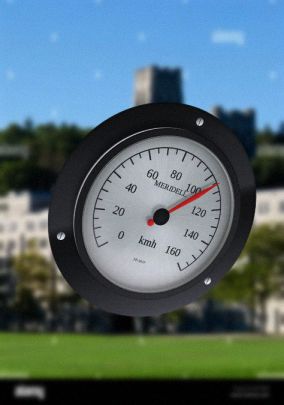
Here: 105
